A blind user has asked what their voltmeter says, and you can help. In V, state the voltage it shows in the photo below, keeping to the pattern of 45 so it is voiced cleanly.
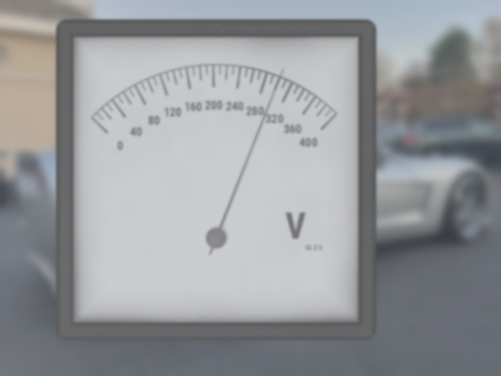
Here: 300
